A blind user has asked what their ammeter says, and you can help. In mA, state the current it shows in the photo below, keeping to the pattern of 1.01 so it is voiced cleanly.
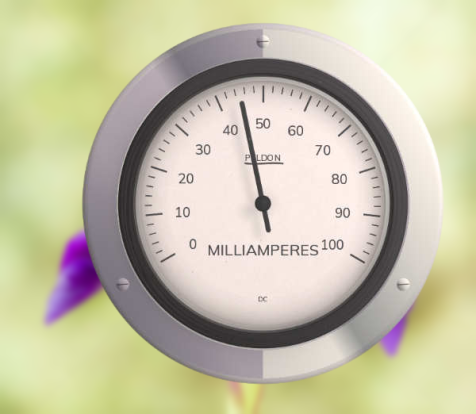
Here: 45
